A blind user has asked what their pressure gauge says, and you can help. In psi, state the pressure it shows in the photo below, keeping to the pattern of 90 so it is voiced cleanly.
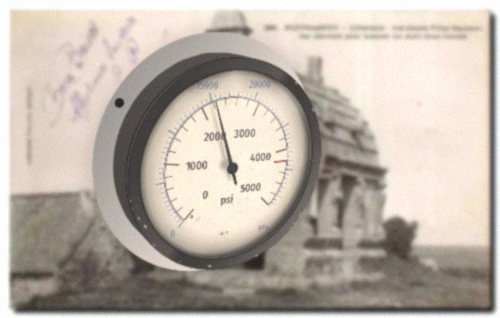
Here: 2200
